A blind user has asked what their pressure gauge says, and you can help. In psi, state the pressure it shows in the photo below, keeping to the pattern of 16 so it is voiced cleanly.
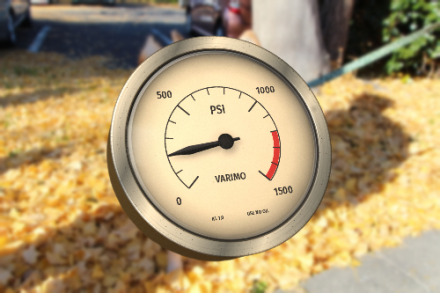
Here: 200
